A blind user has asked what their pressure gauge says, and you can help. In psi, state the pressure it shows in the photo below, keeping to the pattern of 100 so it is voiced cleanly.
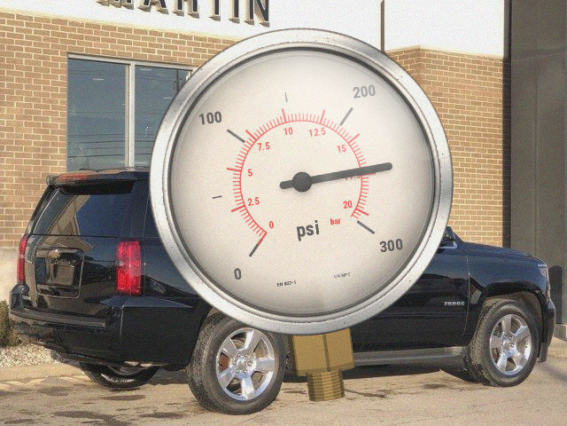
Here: 250
